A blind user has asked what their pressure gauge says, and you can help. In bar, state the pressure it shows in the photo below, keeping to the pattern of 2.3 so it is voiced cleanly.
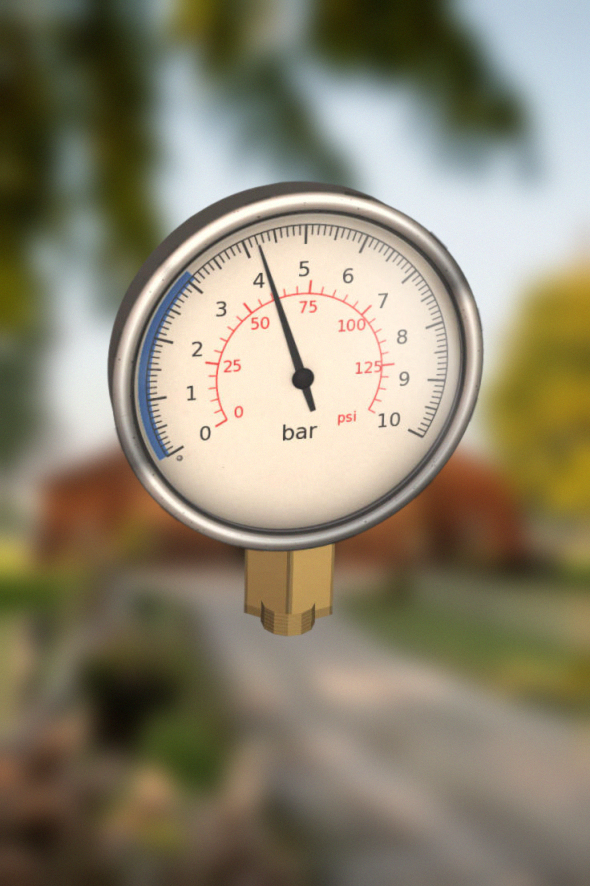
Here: 4.2
